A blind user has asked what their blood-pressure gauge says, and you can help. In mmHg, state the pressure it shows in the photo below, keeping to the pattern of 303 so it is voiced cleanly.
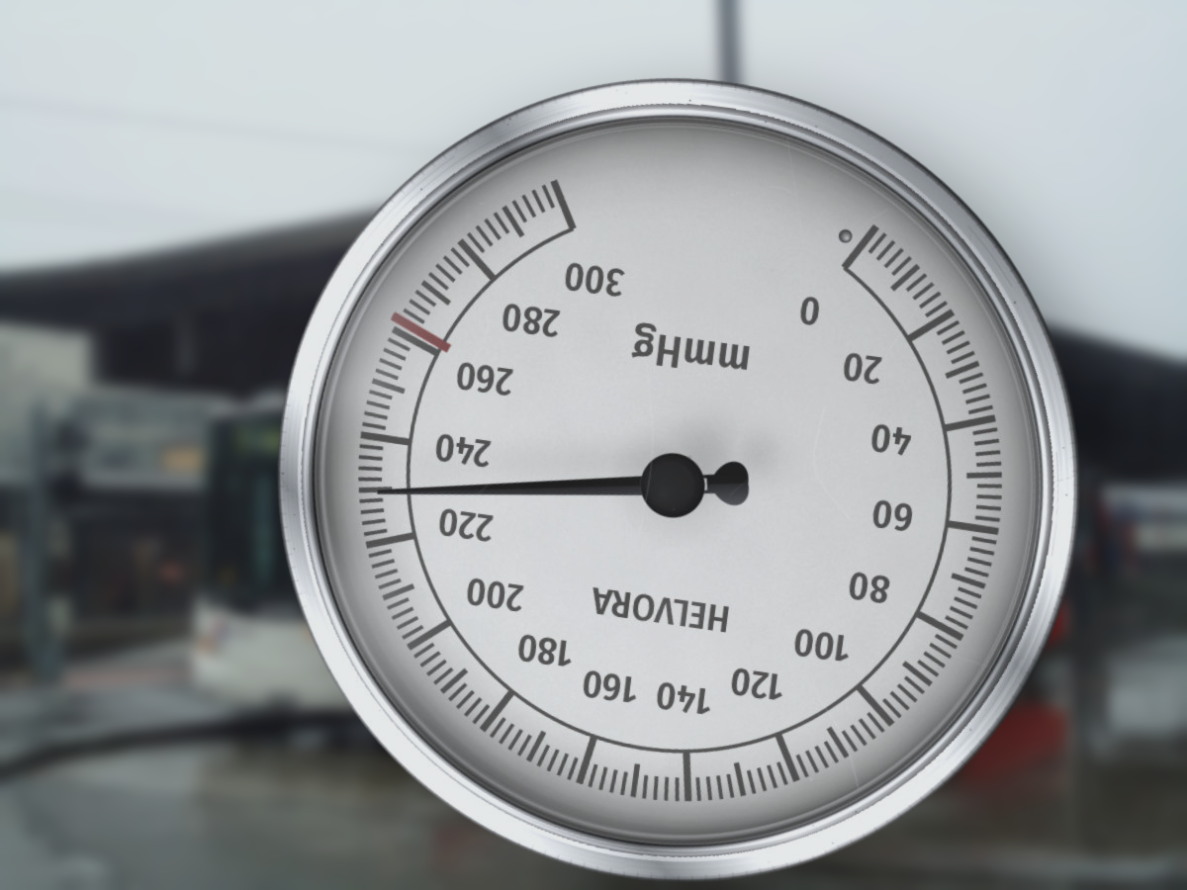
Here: 230
